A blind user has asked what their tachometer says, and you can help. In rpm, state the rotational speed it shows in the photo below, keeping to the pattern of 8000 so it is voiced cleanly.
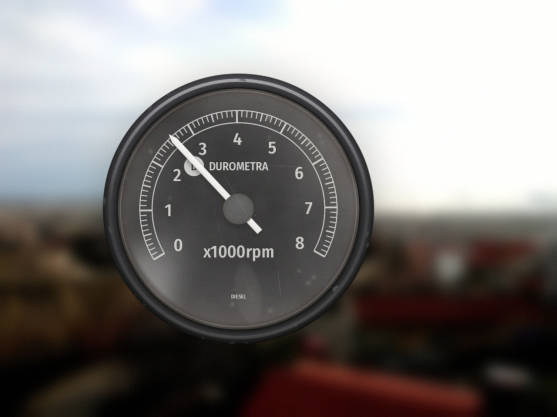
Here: 2600
